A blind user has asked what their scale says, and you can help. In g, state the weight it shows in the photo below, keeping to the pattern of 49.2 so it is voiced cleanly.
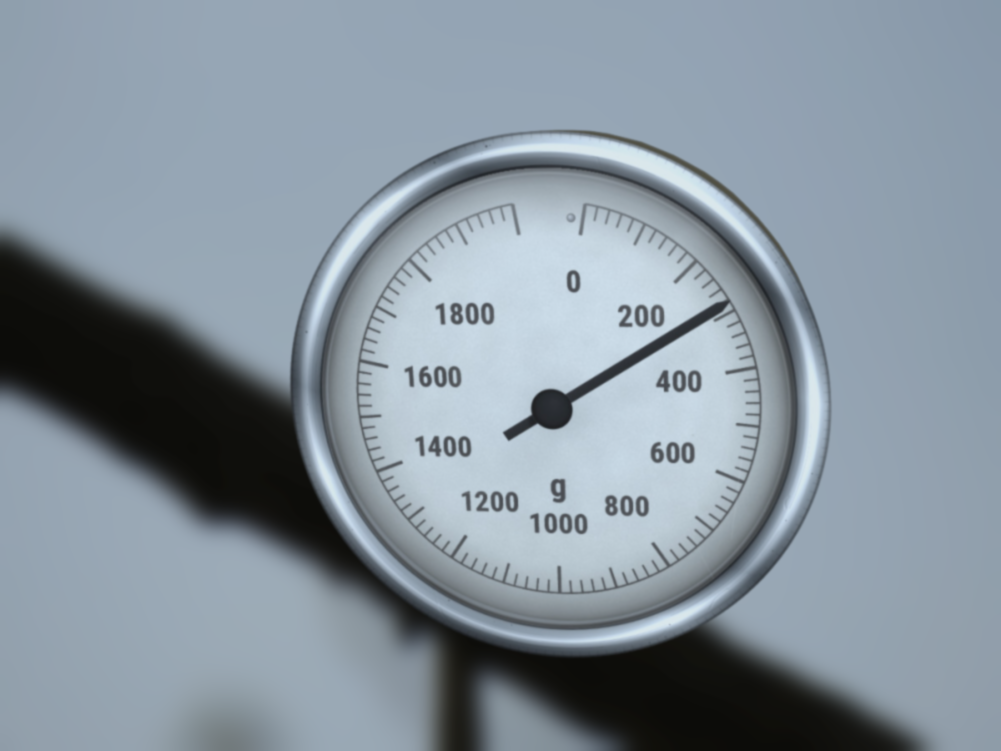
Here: 280
